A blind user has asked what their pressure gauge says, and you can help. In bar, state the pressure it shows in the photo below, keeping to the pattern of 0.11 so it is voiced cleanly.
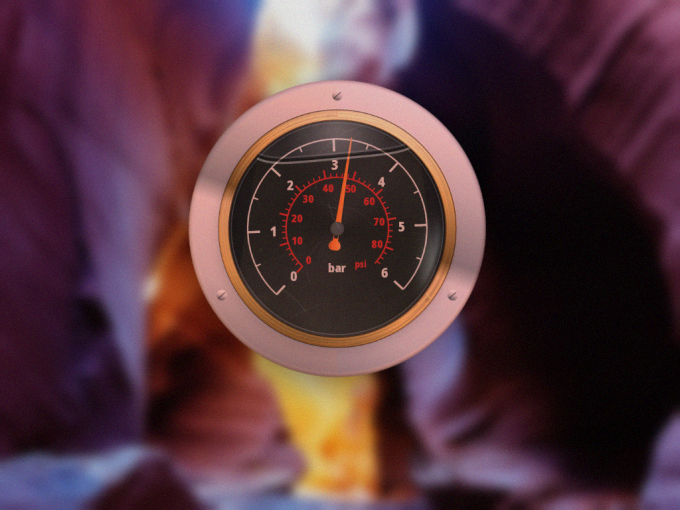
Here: 3.25
